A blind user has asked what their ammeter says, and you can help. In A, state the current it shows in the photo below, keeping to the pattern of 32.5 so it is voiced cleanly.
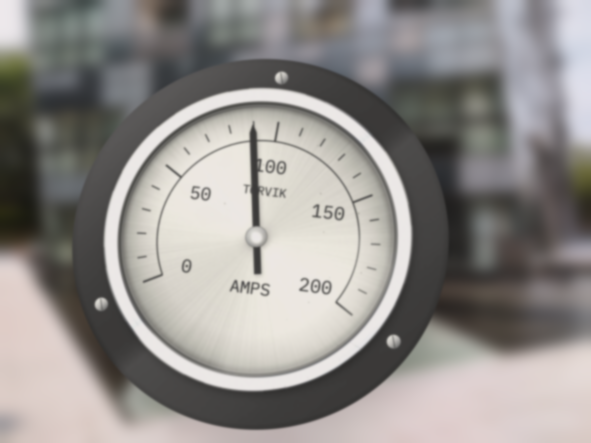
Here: 90
